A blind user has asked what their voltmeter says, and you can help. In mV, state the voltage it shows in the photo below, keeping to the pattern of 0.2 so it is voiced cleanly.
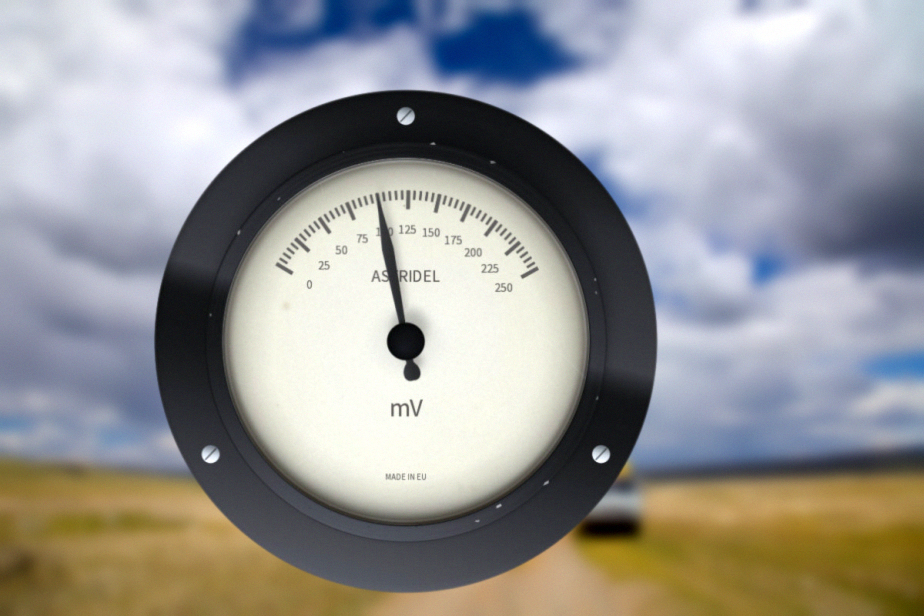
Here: 100
